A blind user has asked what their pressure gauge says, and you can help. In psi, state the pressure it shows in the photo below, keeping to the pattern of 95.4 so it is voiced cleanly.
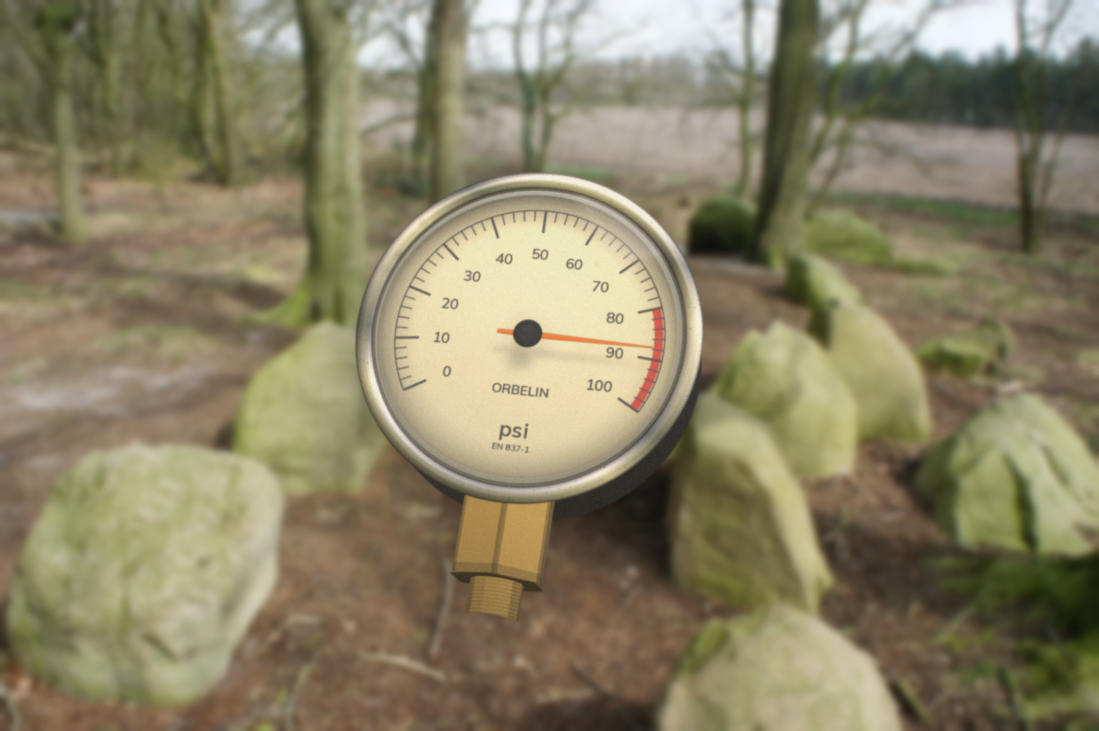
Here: 88
